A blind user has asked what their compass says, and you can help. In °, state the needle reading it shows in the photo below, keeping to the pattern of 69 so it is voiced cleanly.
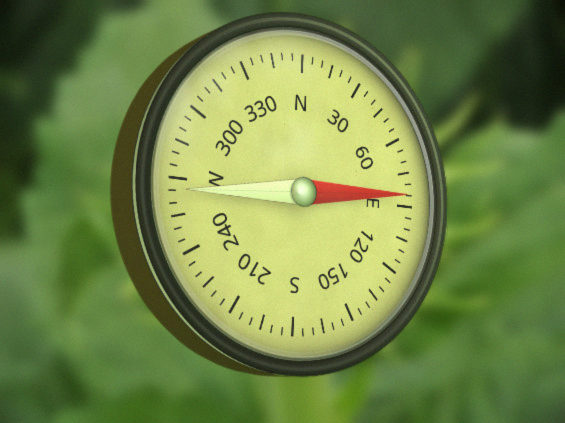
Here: 85
